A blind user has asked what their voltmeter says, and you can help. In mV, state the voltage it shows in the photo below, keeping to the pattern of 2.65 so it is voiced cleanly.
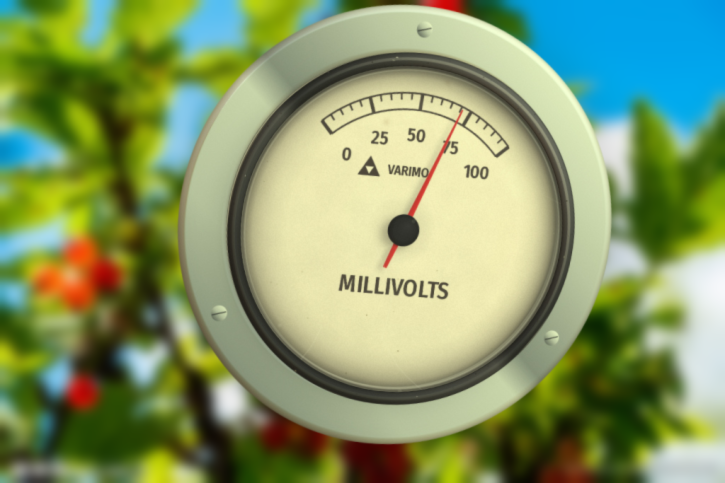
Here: 70
